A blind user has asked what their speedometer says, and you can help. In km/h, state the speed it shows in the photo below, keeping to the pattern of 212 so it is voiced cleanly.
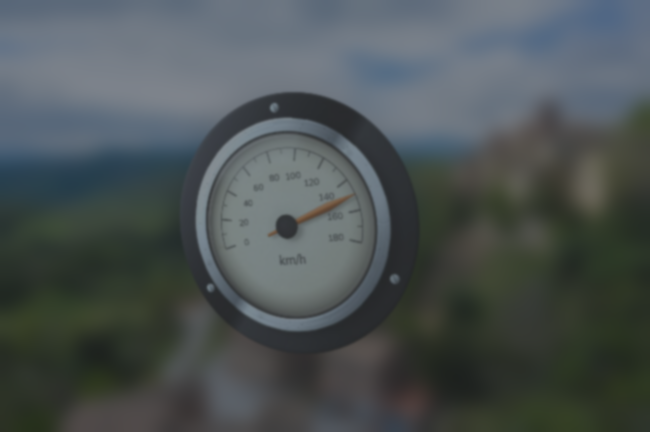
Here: 150
